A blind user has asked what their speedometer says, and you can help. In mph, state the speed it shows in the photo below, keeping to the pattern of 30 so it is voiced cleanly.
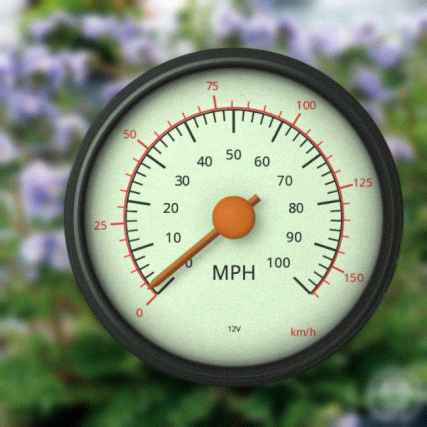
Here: 2
